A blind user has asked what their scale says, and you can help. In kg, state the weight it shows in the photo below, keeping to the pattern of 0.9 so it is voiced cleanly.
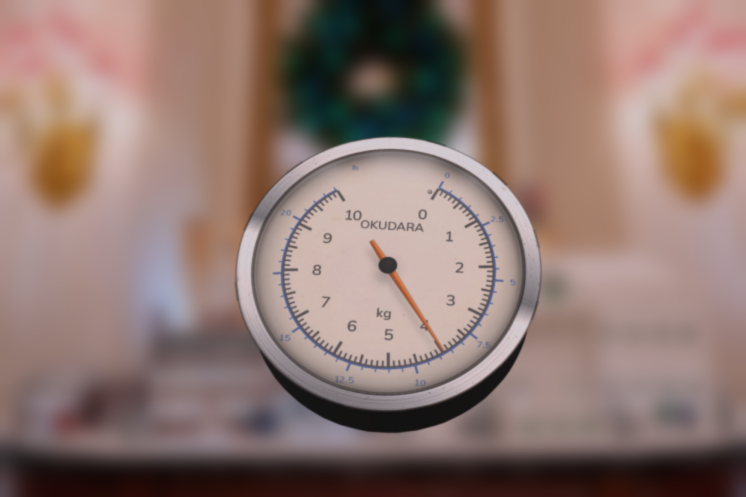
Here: 4
